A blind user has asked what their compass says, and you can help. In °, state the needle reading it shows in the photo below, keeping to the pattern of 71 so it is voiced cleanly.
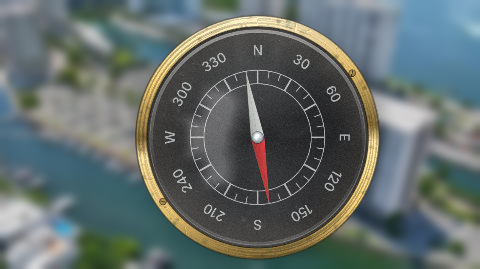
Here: 170
